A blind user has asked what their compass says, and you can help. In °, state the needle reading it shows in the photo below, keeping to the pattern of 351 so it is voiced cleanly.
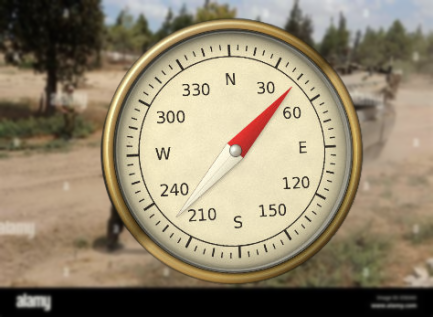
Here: 45
